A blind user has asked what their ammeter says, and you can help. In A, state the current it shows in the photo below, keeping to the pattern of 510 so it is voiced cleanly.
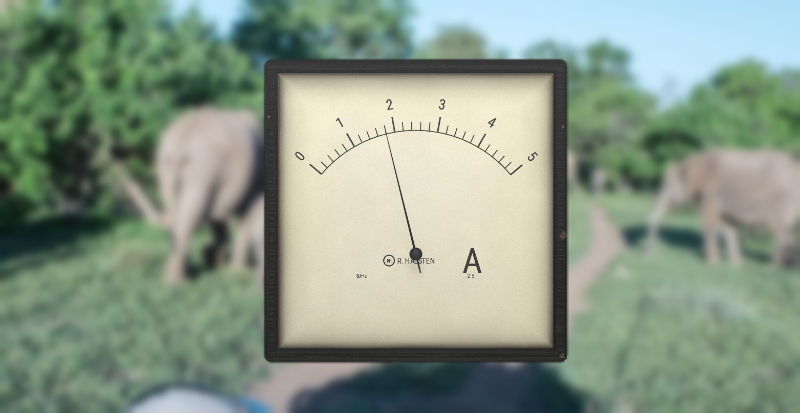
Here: 1.8
